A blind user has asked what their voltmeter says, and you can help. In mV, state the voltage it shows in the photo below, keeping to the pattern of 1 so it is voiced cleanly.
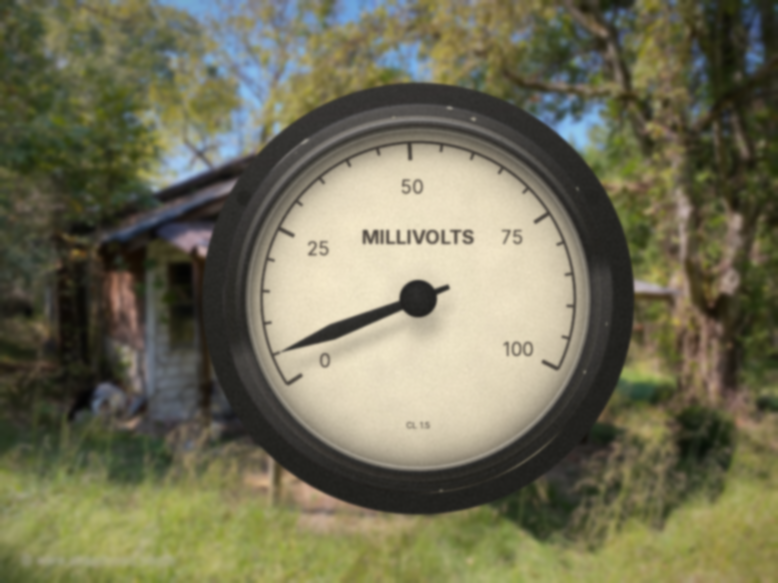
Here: 5
